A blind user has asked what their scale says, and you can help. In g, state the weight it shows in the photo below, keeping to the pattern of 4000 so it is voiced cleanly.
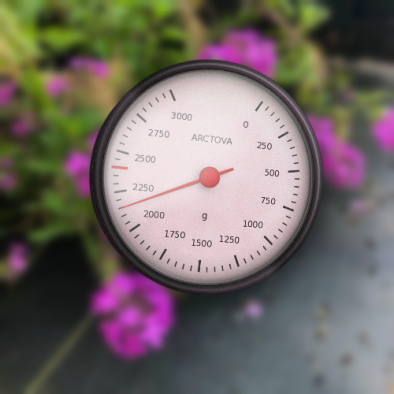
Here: 2150
